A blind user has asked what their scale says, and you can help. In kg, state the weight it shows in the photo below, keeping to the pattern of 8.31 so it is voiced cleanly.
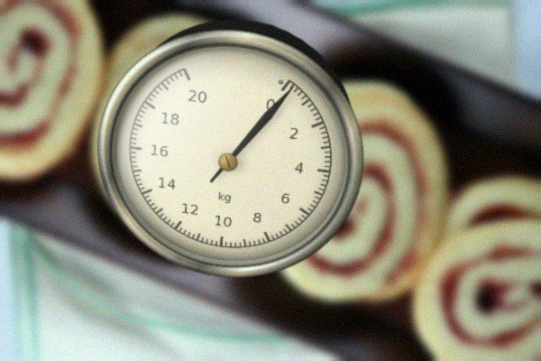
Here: 0.2
